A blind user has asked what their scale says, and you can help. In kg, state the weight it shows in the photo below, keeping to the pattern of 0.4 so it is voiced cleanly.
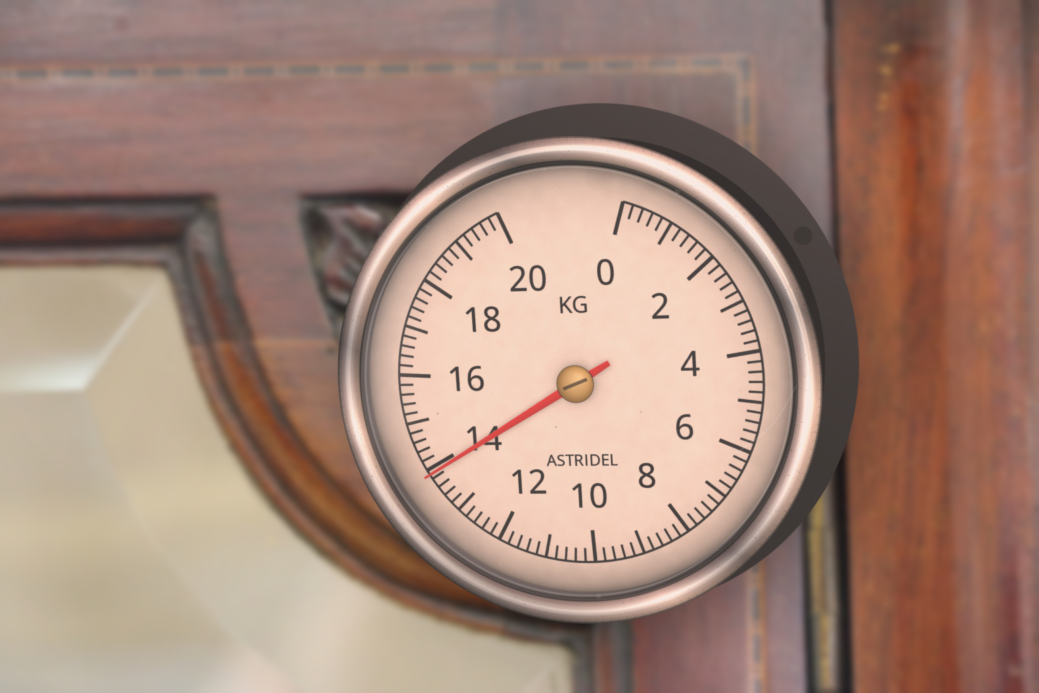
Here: 13.9
